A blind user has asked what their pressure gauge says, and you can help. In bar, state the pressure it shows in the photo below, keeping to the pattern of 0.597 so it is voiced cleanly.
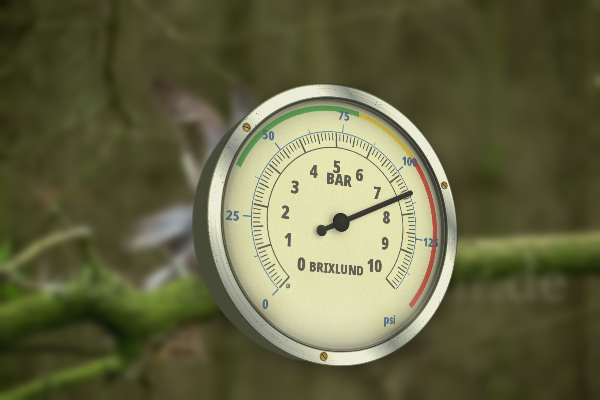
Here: 7.5
